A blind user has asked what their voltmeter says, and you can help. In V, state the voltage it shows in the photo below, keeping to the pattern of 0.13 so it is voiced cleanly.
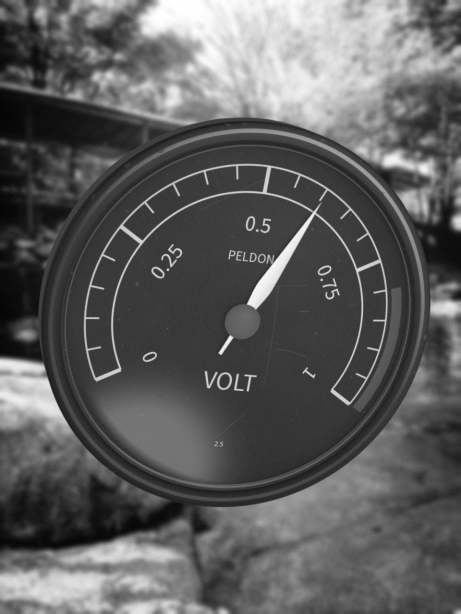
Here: 0.6
